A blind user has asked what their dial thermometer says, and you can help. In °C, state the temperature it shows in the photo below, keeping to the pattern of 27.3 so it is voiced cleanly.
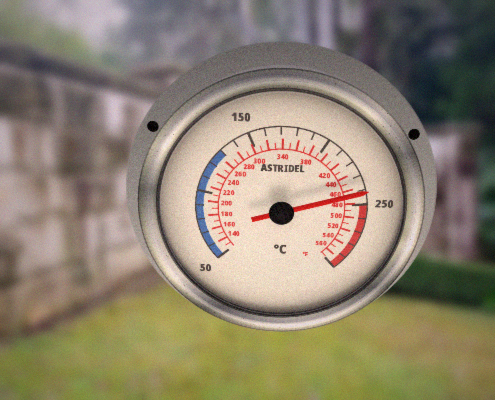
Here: 240
